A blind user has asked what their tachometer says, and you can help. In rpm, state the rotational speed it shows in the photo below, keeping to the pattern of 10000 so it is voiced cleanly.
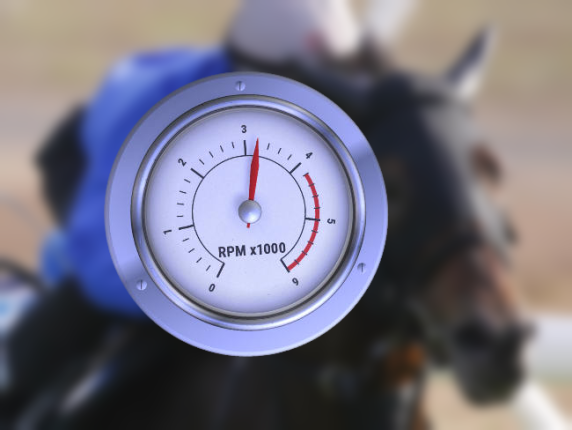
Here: 3200
